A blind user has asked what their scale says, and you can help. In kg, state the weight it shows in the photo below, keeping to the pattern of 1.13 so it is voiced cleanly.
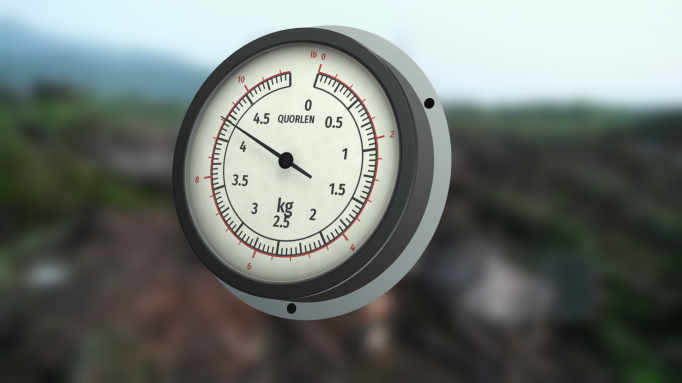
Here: 4.2
